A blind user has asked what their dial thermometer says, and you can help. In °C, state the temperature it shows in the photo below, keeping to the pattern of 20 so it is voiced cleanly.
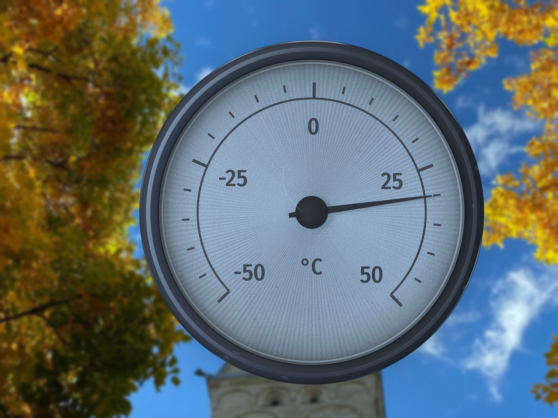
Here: 30
